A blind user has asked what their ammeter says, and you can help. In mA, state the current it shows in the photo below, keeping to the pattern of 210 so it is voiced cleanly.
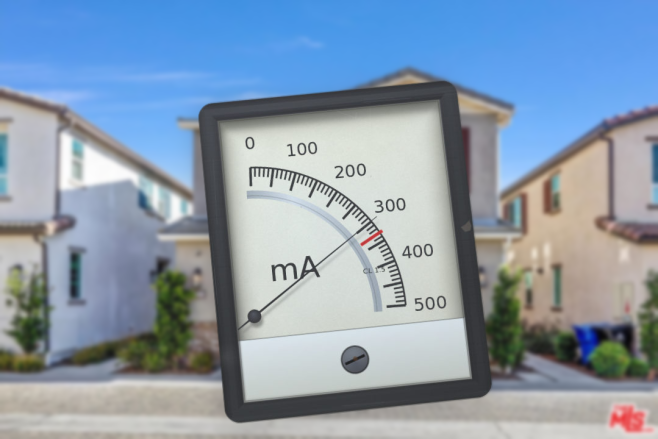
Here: 300
